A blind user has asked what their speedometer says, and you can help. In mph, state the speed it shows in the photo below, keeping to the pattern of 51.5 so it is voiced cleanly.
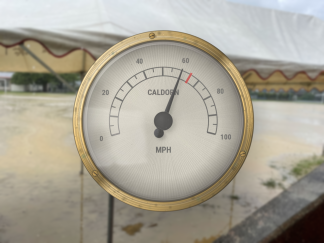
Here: 60
